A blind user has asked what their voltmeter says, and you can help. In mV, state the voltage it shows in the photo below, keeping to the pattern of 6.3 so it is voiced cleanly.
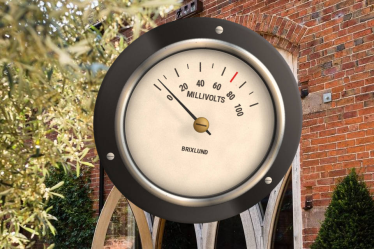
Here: 5
